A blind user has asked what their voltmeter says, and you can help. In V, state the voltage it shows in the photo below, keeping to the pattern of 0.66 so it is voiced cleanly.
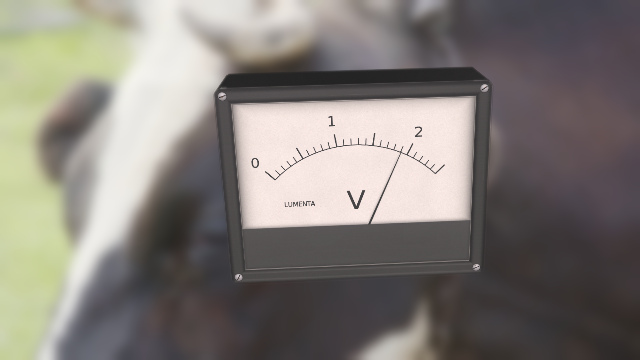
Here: 1.9
